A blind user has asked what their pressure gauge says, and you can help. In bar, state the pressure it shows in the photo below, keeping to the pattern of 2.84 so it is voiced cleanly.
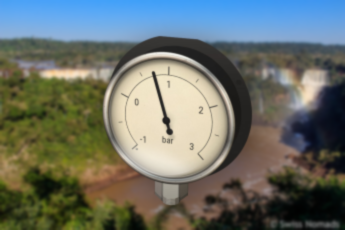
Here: 0.75
